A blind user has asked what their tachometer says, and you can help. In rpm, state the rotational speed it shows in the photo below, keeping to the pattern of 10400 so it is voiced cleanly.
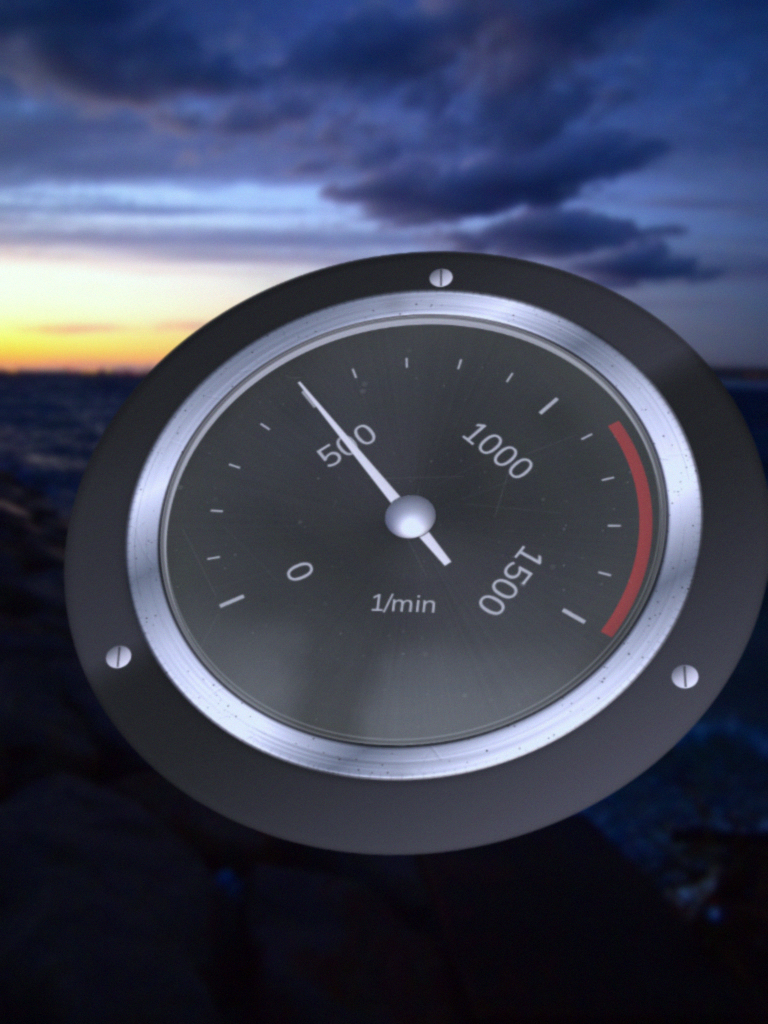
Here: 500
